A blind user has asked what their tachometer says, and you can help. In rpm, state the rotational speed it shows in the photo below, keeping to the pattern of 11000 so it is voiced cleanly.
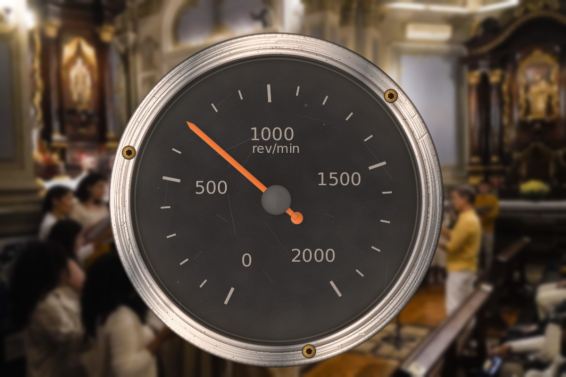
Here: 700
